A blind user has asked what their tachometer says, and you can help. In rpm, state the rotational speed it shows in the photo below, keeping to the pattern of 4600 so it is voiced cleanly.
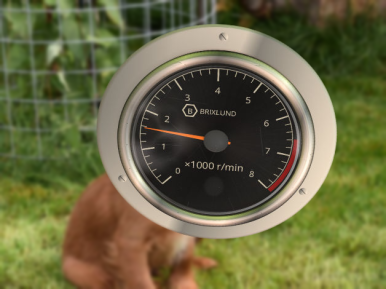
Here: 1600
